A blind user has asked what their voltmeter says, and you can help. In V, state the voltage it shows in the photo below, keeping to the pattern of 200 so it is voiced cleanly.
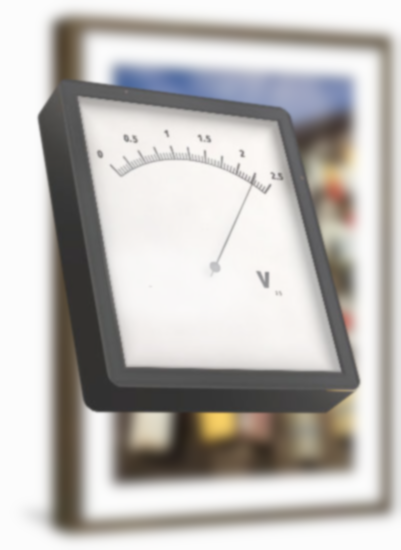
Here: 2.25
